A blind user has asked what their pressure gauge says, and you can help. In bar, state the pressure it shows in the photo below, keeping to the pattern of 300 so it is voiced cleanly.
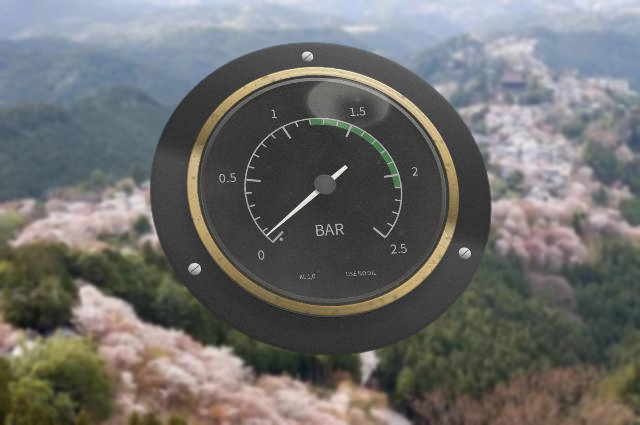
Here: 0.05
